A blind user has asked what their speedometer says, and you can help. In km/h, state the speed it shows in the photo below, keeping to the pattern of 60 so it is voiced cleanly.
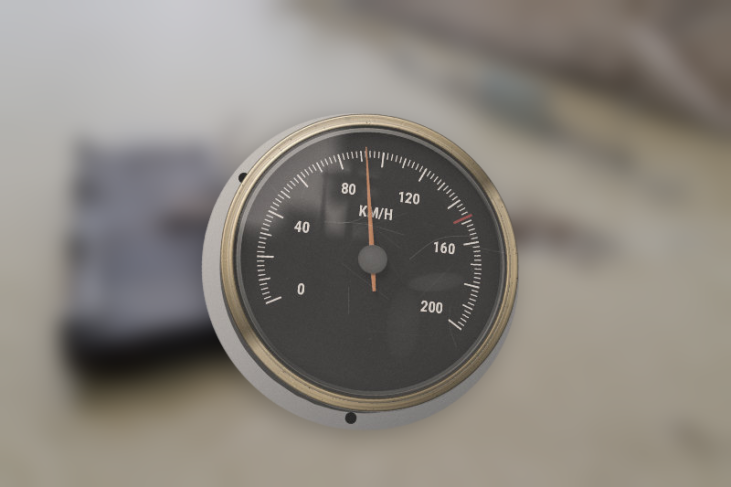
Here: 92
